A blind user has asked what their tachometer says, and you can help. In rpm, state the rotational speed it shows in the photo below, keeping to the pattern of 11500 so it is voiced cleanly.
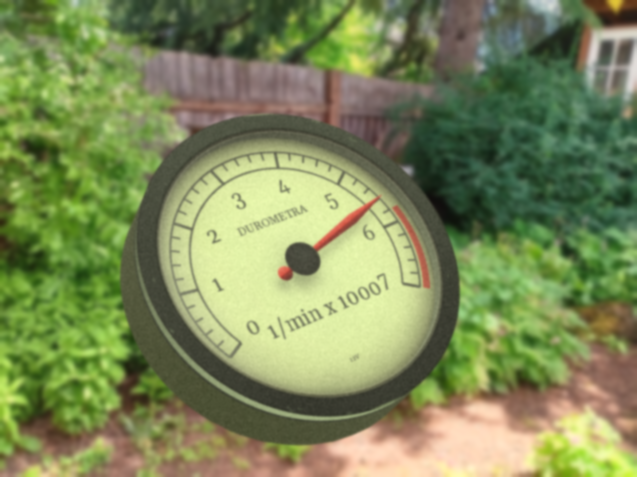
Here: 5600
